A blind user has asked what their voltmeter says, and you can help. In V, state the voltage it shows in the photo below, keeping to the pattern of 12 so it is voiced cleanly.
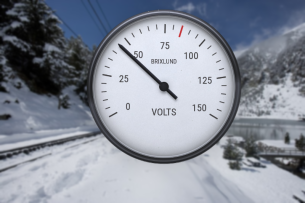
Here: 45
